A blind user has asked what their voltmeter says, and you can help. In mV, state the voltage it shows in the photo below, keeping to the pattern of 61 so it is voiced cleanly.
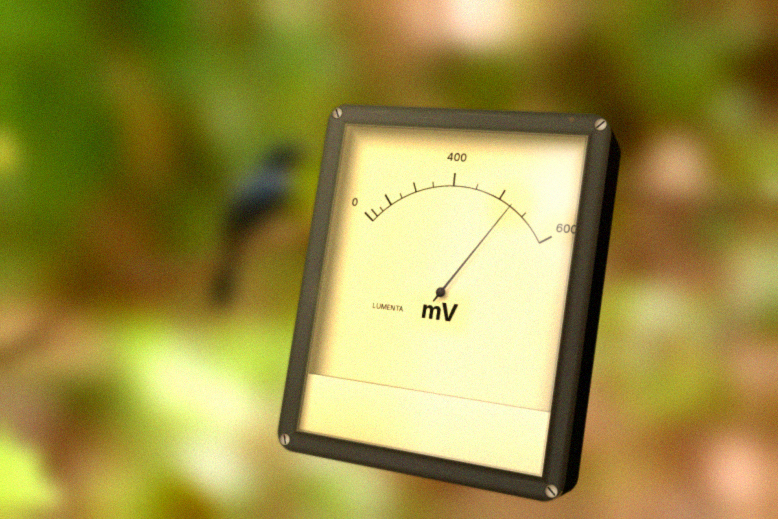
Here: 525
